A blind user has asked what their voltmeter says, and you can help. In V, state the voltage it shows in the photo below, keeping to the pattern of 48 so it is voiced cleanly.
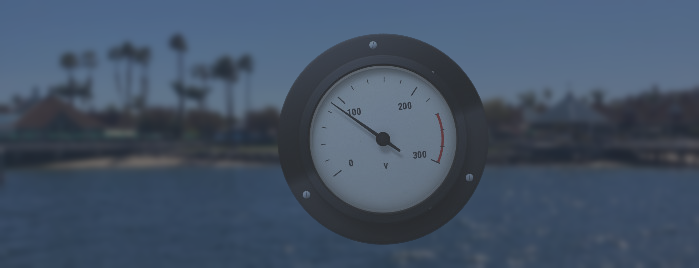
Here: 90
